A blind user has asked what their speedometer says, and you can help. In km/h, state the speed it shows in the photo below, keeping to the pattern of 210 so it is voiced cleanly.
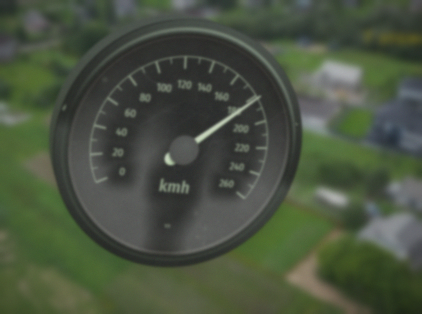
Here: 180
